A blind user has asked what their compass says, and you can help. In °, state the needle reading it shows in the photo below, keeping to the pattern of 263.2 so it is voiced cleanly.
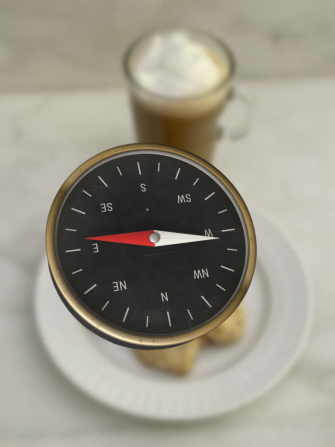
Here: 97.5
